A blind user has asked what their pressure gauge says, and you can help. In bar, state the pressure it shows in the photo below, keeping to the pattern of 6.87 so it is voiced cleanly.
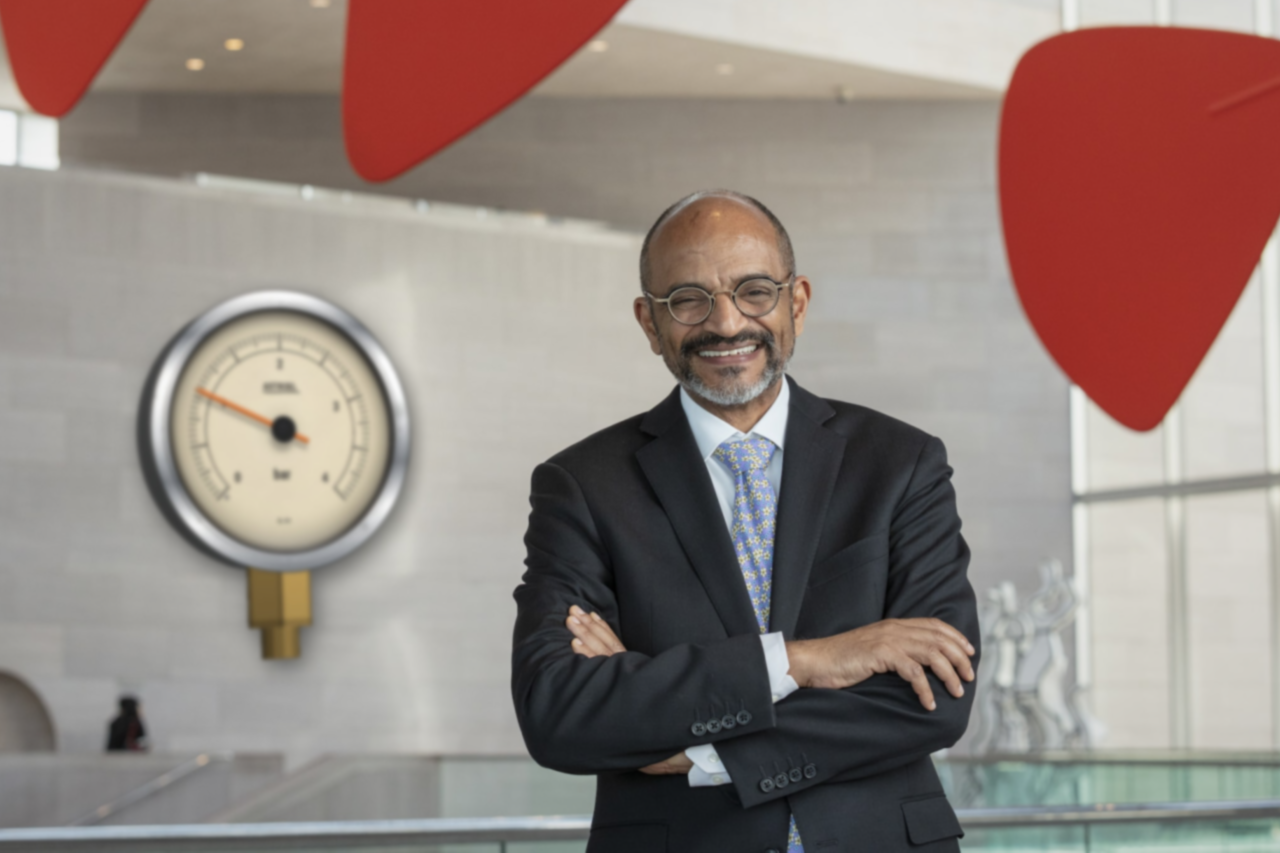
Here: 1
